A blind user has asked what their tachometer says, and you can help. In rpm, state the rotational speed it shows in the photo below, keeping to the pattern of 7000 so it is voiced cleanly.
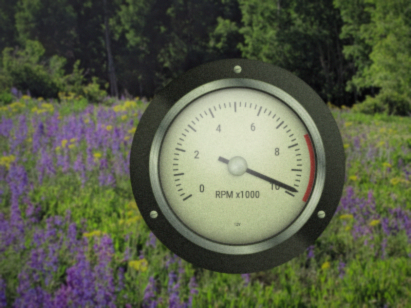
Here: 9800
